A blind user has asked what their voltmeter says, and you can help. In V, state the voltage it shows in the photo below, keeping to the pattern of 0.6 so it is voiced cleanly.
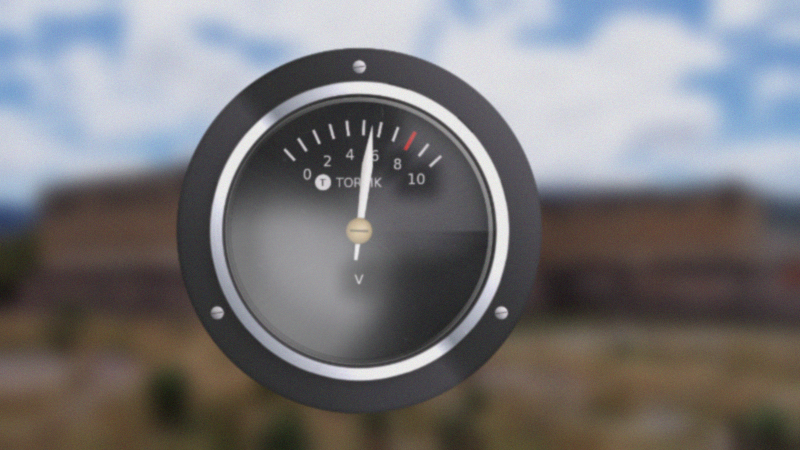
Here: 5.5
